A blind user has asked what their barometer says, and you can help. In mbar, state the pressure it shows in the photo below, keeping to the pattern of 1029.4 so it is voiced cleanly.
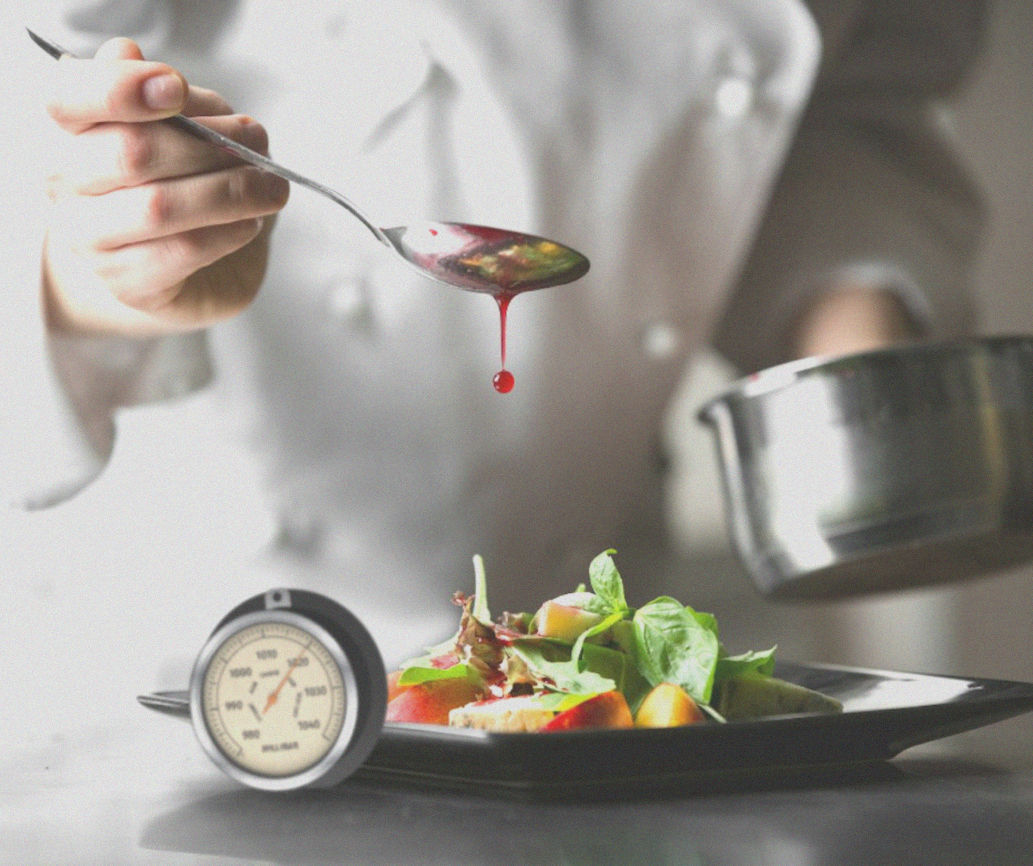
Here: 1020
